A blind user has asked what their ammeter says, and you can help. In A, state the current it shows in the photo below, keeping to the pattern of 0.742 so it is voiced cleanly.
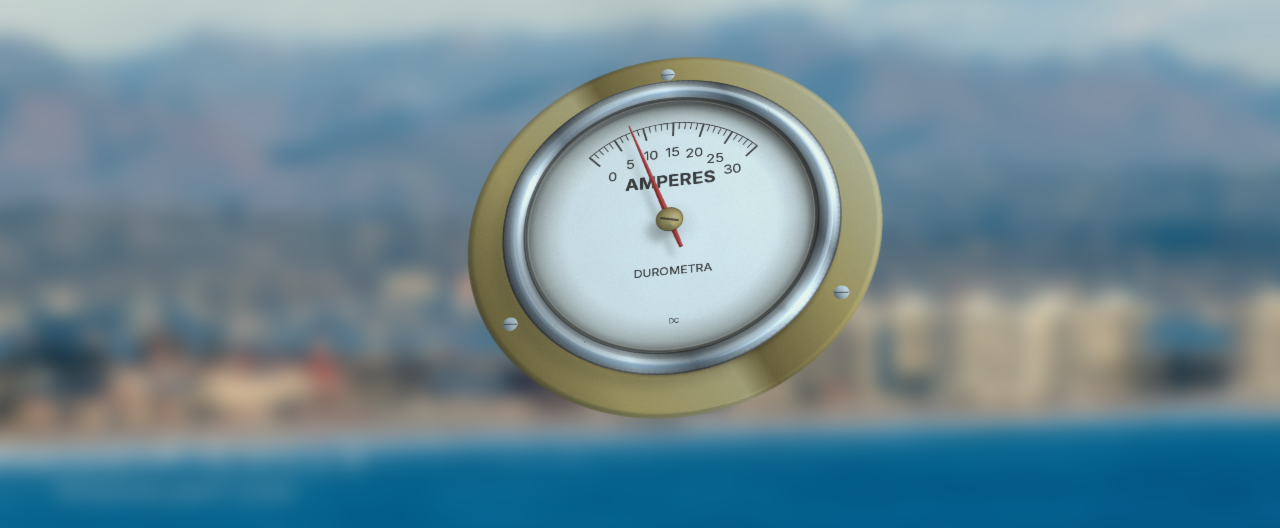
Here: 8
